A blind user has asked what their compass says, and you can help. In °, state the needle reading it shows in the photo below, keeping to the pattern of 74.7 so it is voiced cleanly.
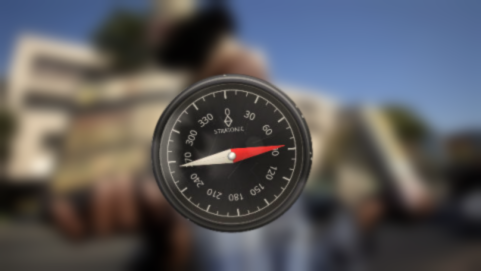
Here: 85
